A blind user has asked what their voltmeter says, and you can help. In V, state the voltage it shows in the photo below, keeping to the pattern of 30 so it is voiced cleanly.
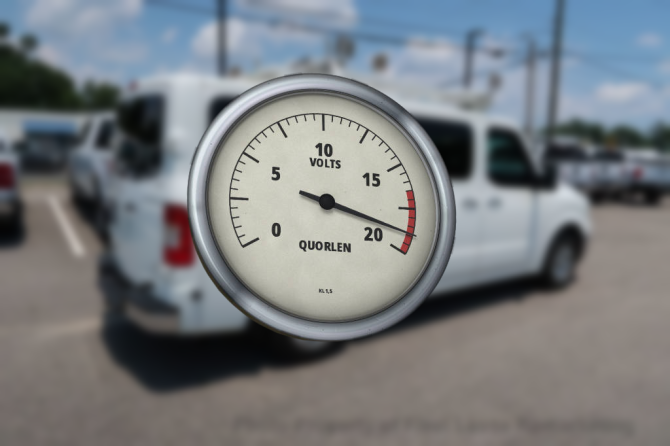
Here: 19
